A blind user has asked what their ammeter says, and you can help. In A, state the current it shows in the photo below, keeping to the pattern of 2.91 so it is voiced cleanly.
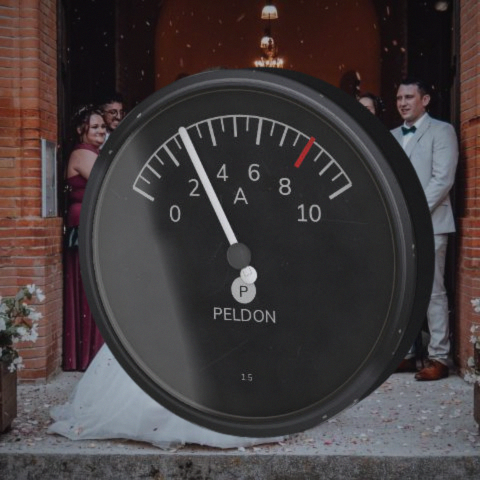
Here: 3
